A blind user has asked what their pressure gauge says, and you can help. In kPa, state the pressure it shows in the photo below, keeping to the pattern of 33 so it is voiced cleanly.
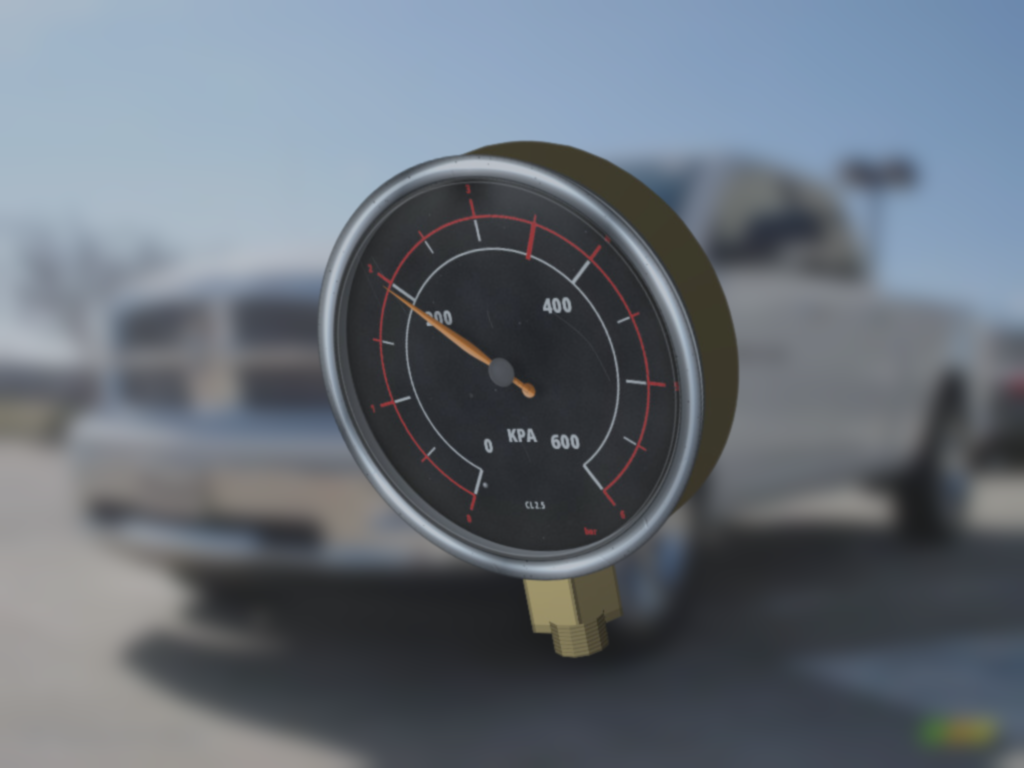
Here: 200
